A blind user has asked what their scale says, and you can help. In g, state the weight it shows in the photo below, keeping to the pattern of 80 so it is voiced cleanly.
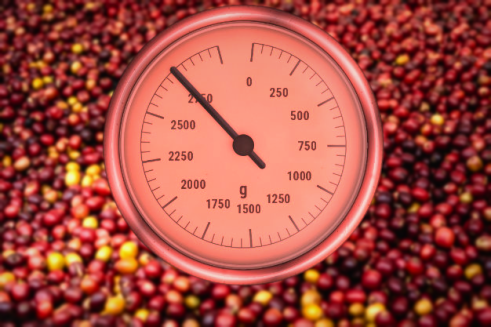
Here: 2750
